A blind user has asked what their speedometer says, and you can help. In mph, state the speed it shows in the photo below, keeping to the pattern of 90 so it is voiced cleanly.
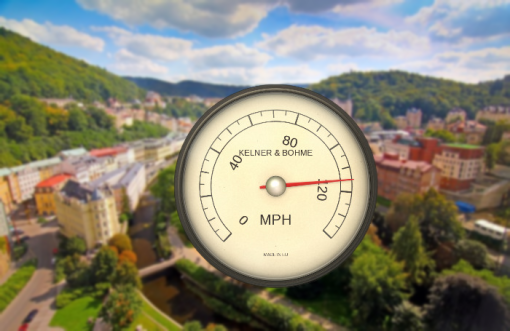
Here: 115
